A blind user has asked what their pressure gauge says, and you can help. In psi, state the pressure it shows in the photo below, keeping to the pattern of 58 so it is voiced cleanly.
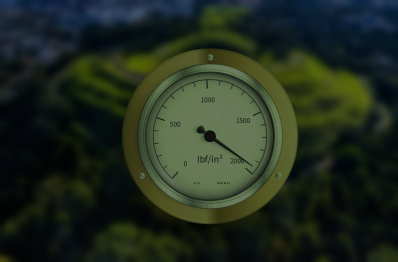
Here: 1950
